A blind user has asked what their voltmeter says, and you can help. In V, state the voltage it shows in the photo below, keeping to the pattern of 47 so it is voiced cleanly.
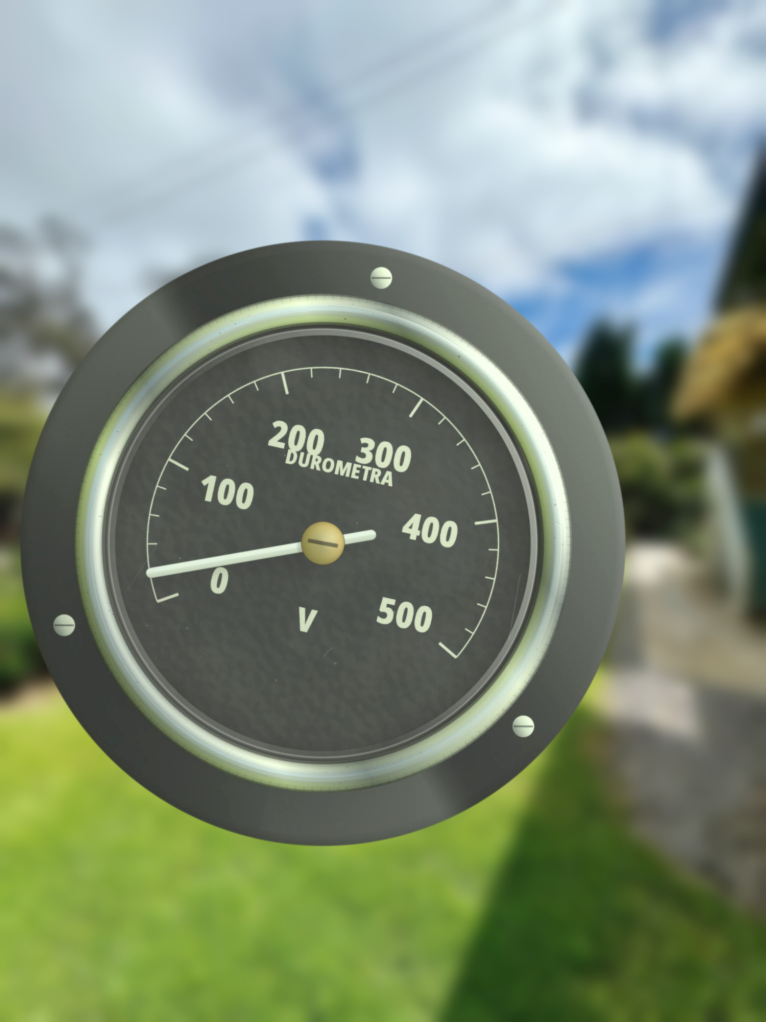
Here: 20
